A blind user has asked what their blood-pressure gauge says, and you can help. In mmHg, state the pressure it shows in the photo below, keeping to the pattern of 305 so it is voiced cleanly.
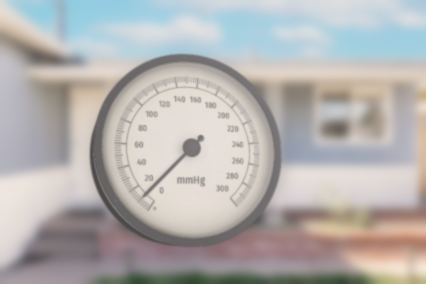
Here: 10
